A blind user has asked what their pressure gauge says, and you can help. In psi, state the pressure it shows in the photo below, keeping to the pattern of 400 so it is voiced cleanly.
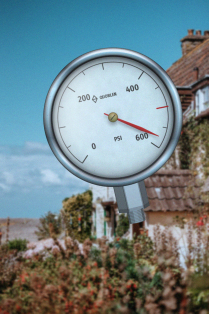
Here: 575
